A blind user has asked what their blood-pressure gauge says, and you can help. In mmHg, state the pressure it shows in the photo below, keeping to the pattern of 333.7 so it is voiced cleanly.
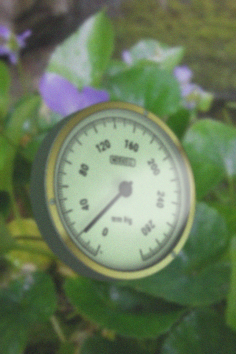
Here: 20
